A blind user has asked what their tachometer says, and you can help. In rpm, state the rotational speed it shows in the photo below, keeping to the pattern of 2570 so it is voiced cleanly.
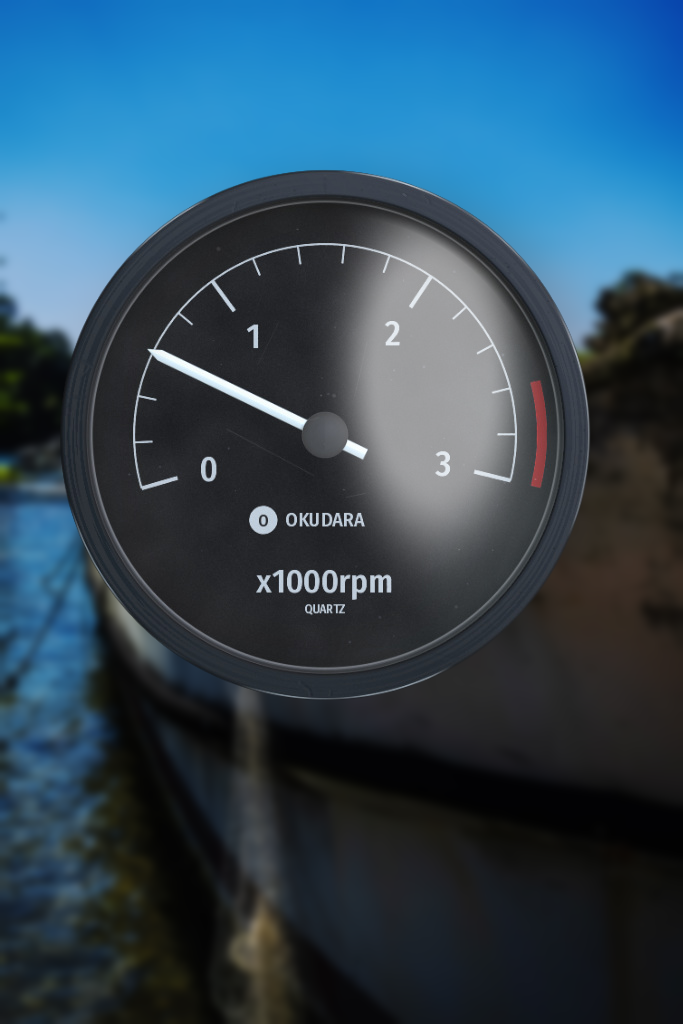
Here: 600
